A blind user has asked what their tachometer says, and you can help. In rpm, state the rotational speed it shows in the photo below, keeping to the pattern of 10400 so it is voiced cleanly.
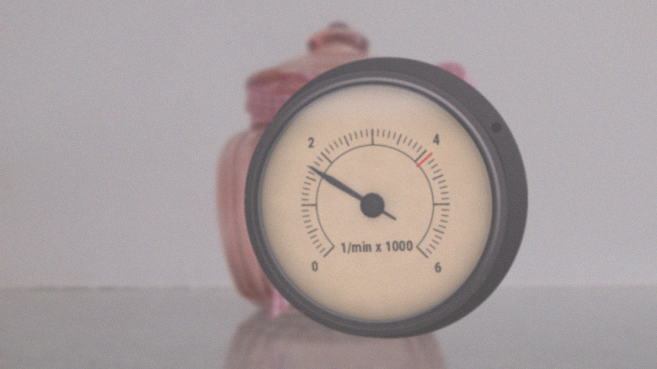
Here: 1700
